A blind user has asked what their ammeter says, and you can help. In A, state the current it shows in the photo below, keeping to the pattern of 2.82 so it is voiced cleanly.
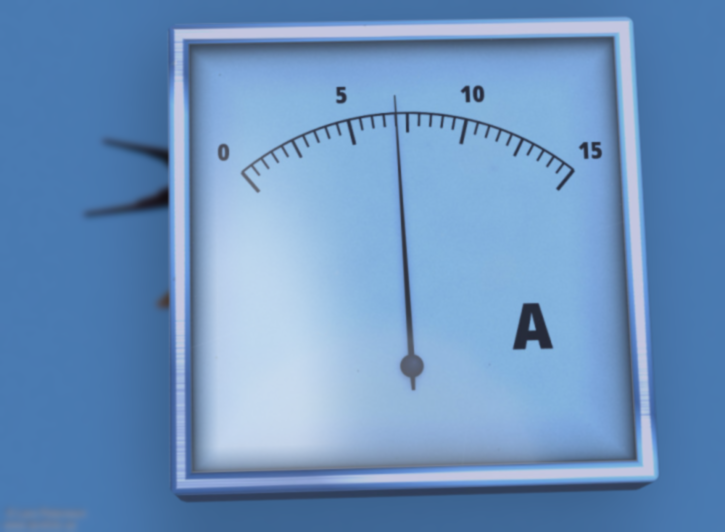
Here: 7
